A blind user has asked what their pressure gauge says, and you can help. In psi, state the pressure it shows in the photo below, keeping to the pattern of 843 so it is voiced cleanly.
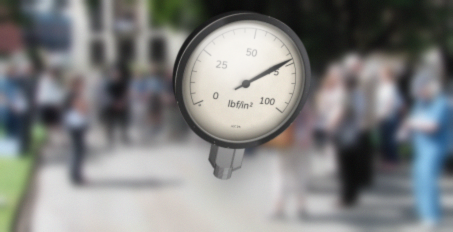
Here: 72.5
